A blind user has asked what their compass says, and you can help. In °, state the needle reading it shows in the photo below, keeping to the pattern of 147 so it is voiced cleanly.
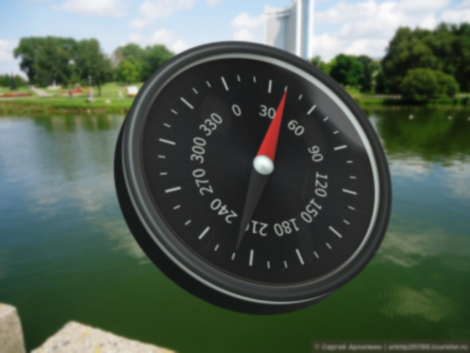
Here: 40
